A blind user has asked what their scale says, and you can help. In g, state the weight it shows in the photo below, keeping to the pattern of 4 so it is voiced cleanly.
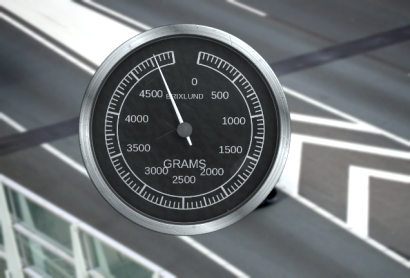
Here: 4800
